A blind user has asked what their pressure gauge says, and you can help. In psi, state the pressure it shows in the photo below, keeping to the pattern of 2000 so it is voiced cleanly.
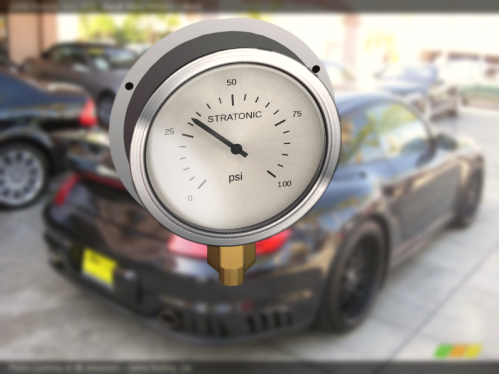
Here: 32.5
